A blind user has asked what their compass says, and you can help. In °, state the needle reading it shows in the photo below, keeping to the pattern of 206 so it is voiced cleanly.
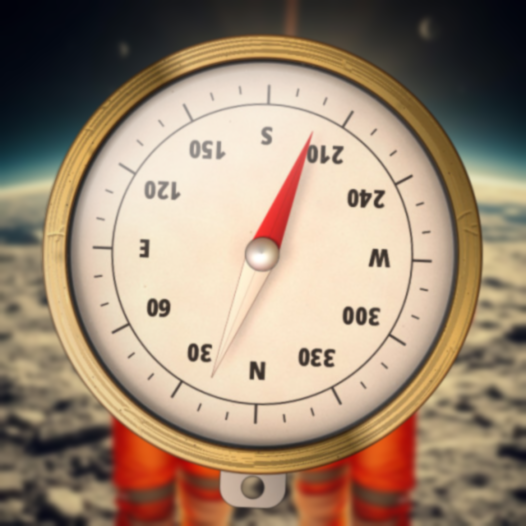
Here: 200
